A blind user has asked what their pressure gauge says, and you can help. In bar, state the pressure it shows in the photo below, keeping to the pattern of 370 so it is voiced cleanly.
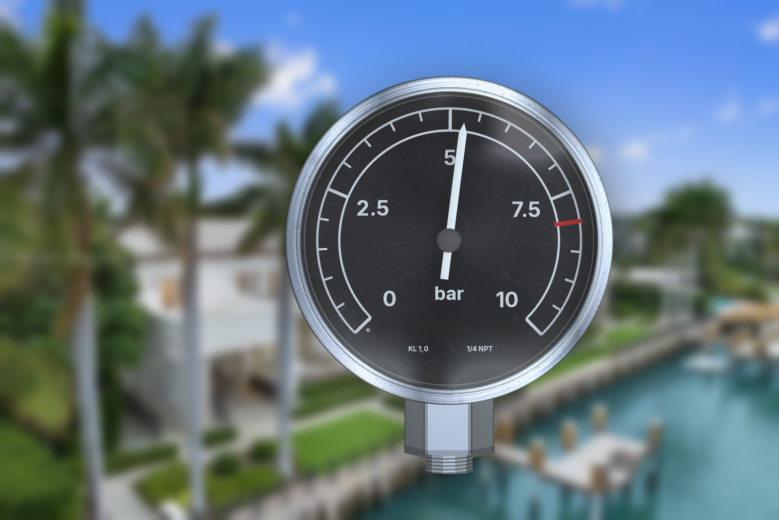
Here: 5.25
